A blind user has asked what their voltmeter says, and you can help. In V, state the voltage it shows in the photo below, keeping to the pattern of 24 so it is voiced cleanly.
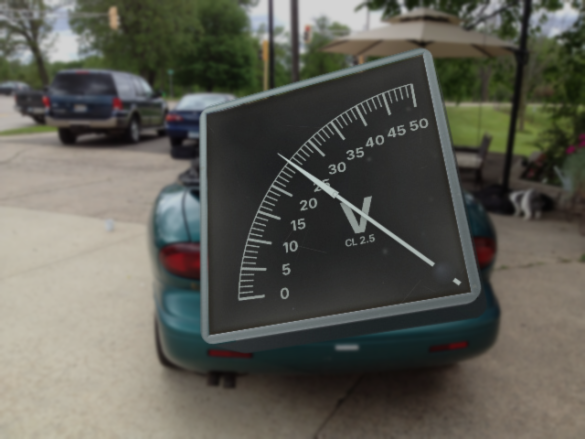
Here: 25
